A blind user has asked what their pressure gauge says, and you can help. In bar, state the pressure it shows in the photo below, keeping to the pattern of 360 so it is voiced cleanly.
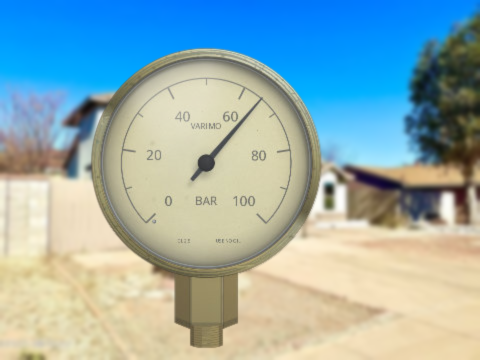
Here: 65
